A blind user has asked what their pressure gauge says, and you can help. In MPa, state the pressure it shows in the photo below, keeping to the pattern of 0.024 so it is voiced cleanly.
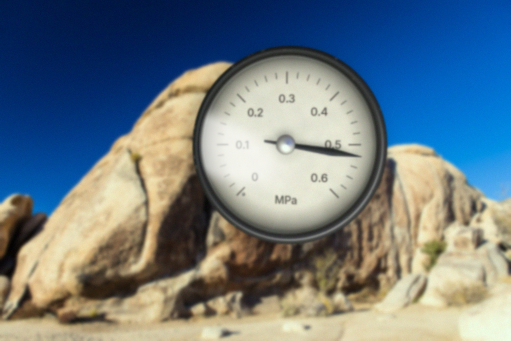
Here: 0.52
